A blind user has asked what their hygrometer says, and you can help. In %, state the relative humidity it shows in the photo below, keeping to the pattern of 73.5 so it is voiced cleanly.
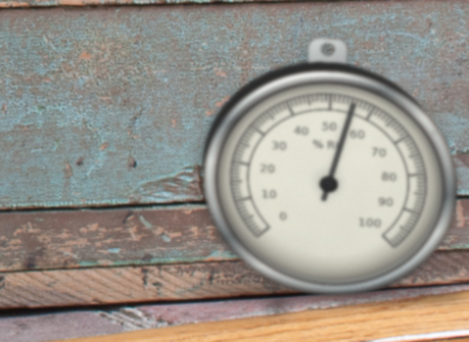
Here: 55
